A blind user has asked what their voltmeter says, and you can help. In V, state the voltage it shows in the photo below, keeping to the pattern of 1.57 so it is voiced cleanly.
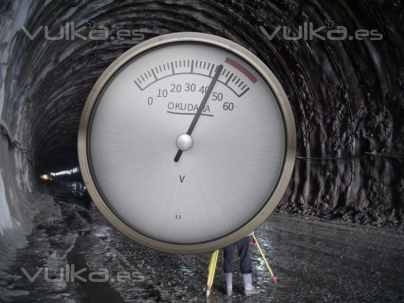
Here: 44
